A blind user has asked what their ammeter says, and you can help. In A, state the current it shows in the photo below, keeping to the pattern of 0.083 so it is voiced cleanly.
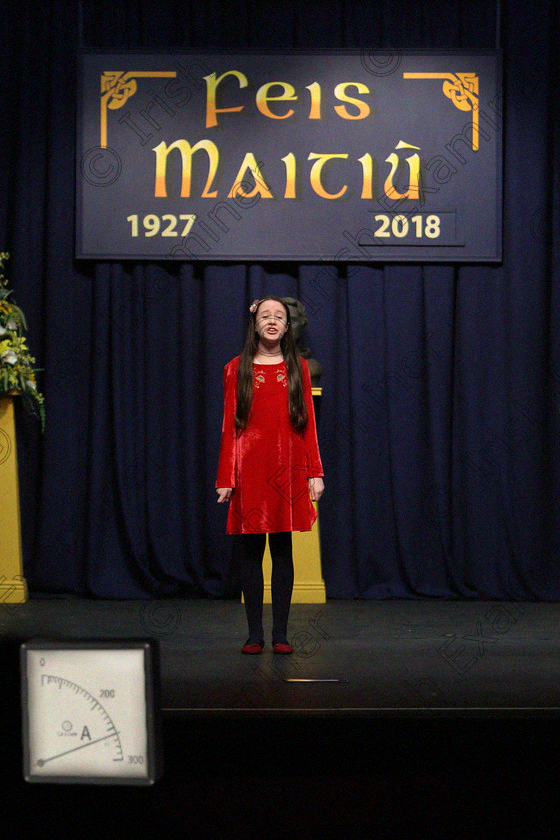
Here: 260
